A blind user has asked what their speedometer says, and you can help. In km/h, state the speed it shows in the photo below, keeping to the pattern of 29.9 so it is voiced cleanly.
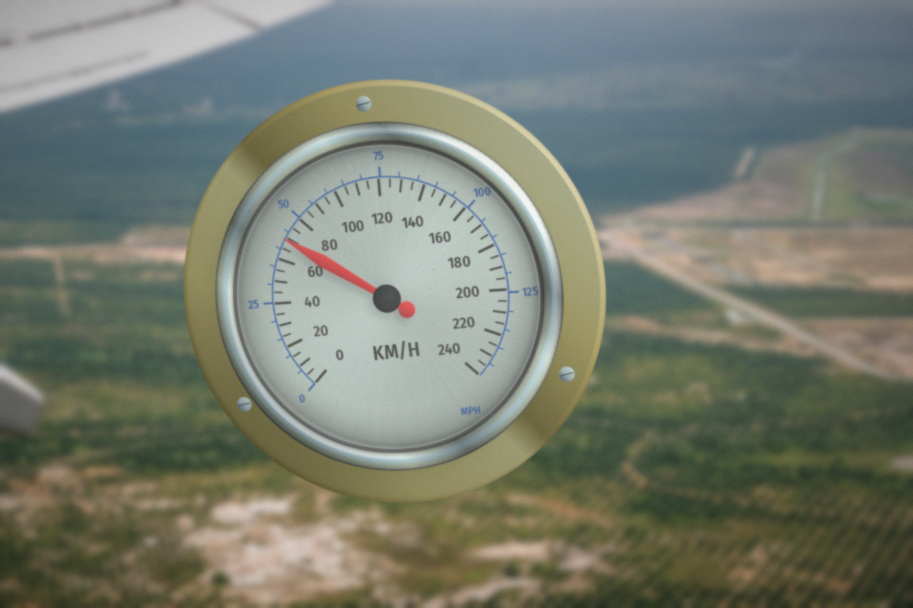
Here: 70
